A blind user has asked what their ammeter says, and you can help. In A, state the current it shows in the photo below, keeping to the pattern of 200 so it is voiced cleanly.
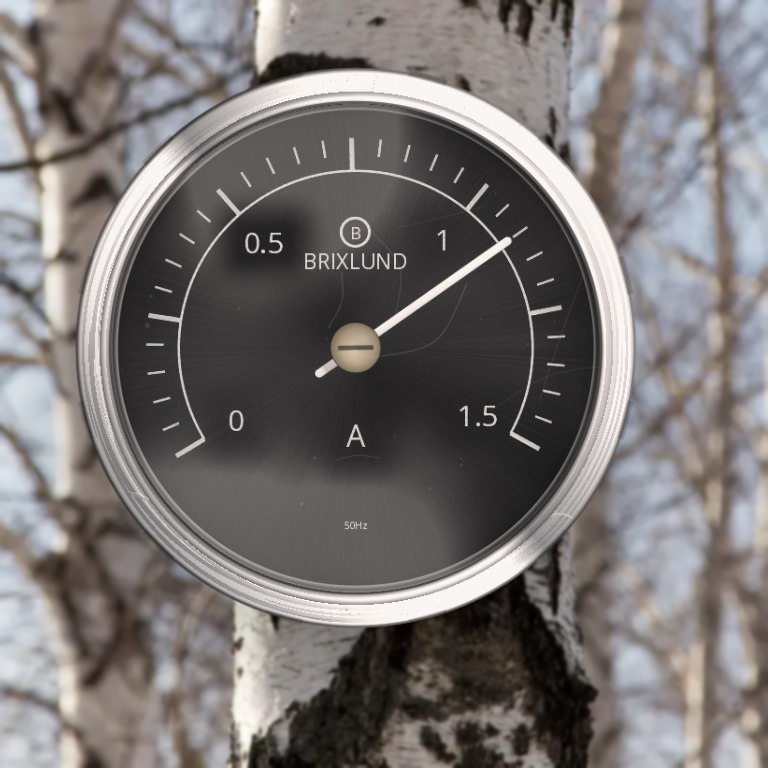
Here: 1.1
